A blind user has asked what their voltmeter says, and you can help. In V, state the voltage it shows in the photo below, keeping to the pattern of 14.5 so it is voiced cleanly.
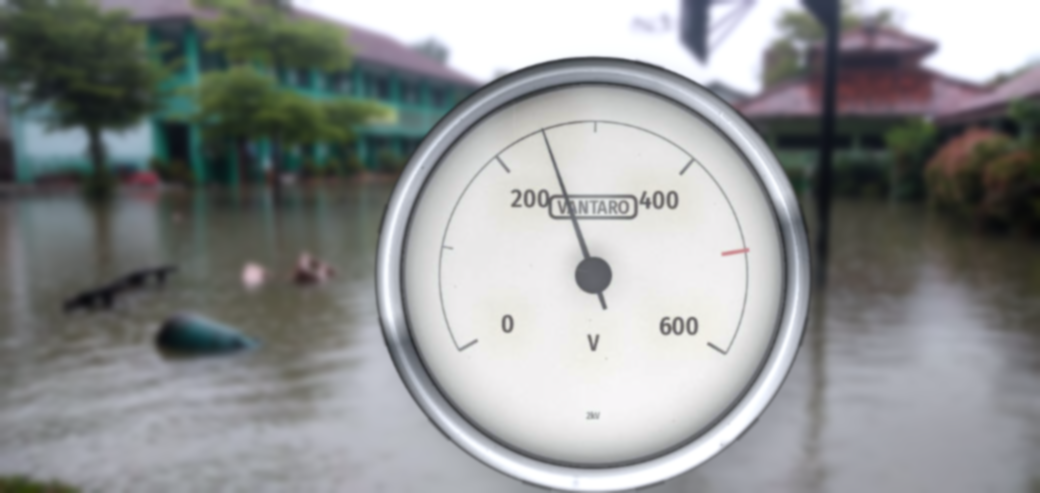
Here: 250
